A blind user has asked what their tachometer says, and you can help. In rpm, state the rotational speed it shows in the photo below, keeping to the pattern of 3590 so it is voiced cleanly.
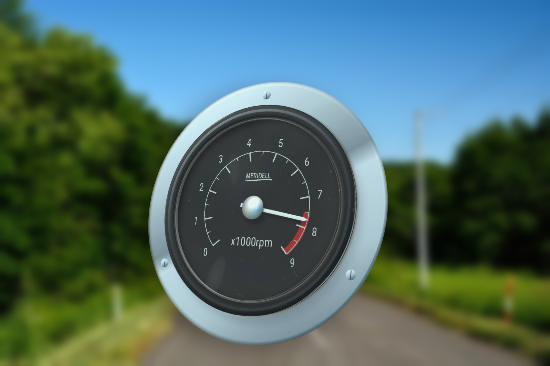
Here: 7750
